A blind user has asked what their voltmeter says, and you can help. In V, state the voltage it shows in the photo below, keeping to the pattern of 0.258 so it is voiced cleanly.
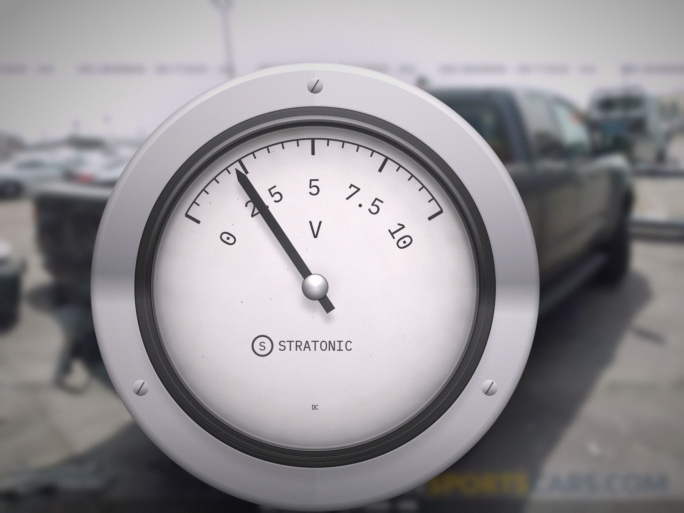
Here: 2.25
